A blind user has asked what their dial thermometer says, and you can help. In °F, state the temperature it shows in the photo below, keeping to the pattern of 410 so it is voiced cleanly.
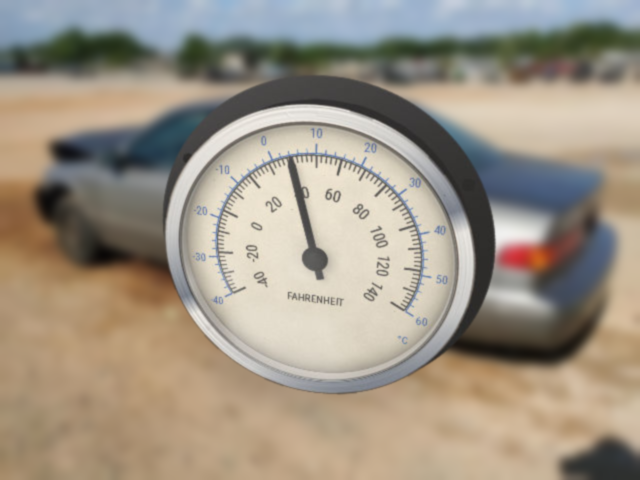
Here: 40
